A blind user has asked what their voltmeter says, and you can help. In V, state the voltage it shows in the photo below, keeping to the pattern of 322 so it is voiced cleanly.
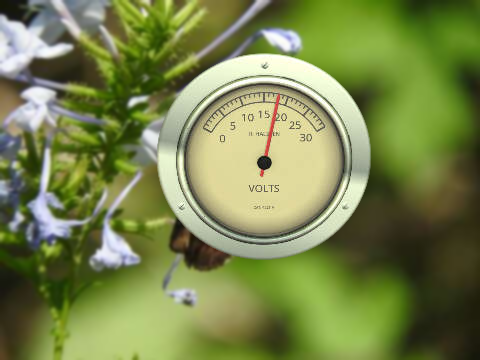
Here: 18
